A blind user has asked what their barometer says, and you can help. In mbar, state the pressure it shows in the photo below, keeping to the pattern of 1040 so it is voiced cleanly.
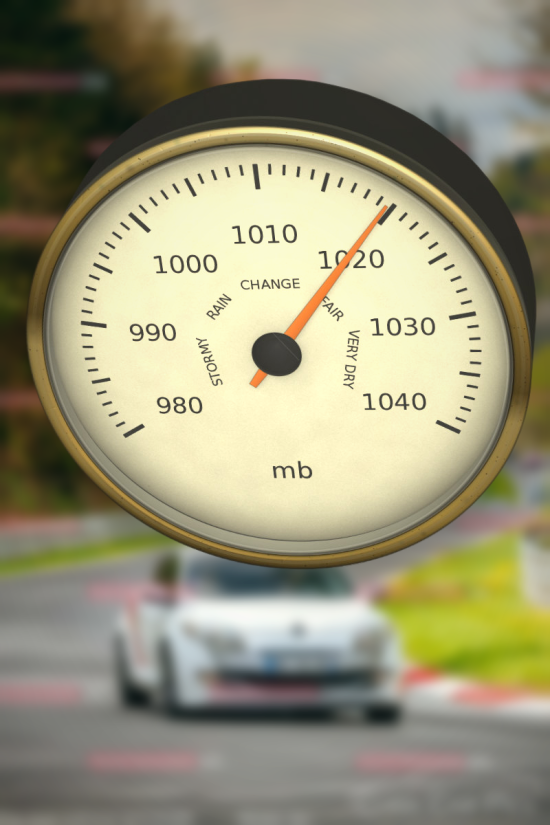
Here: 1019.5
